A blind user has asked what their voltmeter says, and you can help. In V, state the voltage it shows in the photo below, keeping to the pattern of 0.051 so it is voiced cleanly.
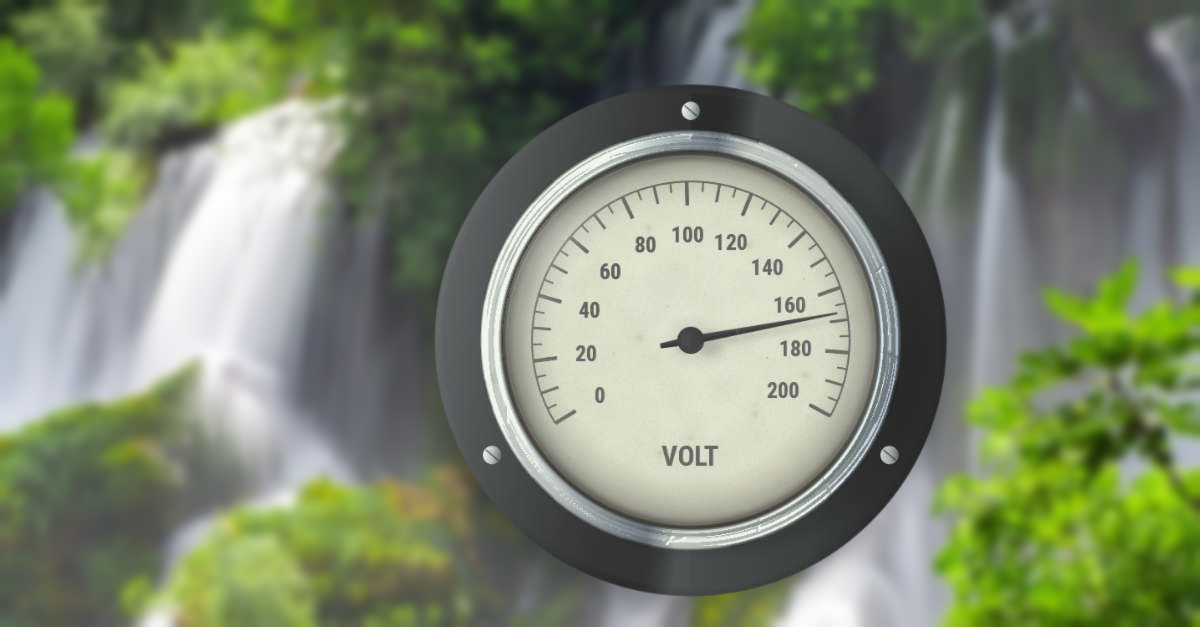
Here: 167.5
